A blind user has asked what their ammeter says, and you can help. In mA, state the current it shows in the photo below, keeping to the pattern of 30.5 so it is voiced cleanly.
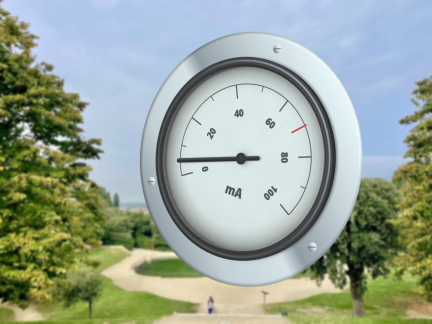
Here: 5
